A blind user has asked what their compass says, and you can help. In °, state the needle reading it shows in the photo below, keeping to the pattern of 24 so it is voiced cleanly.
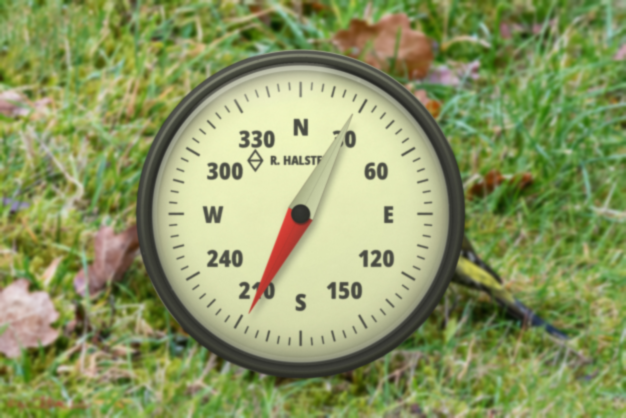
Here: 207.5
